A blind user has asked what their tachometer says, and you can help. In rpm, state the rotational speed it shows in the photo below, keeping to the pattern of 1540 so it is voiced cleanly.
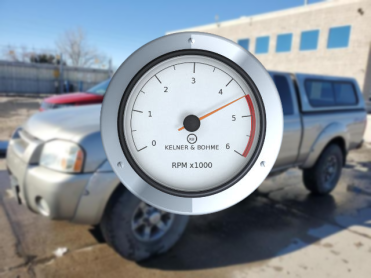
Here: 4500
